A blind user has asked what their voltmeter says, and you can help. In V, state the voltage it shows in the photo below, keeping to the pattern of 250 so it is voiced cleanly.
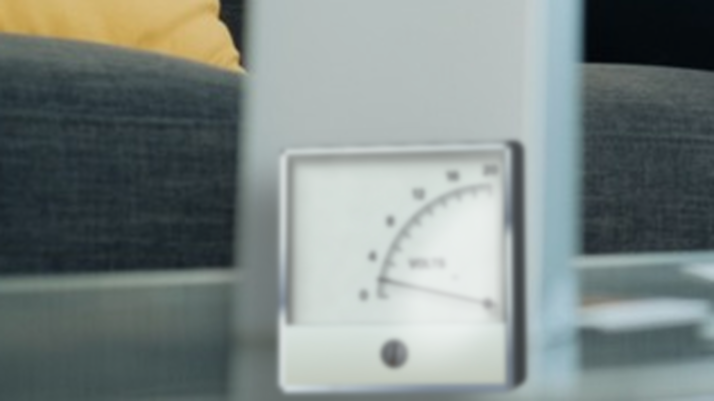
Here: 2
